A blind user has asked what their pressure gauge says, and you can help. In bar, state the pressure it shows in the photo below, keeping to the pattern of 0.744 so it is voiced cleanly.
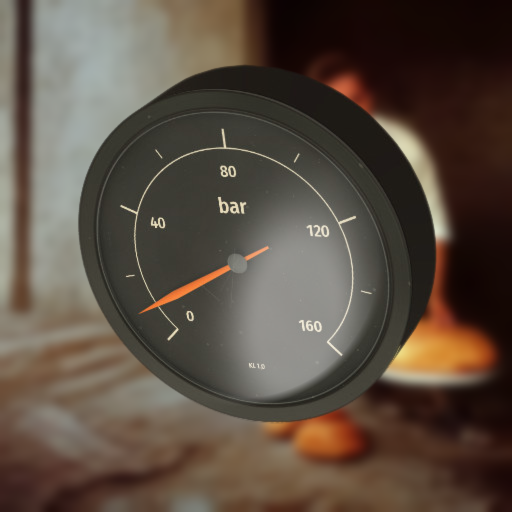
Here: 10
